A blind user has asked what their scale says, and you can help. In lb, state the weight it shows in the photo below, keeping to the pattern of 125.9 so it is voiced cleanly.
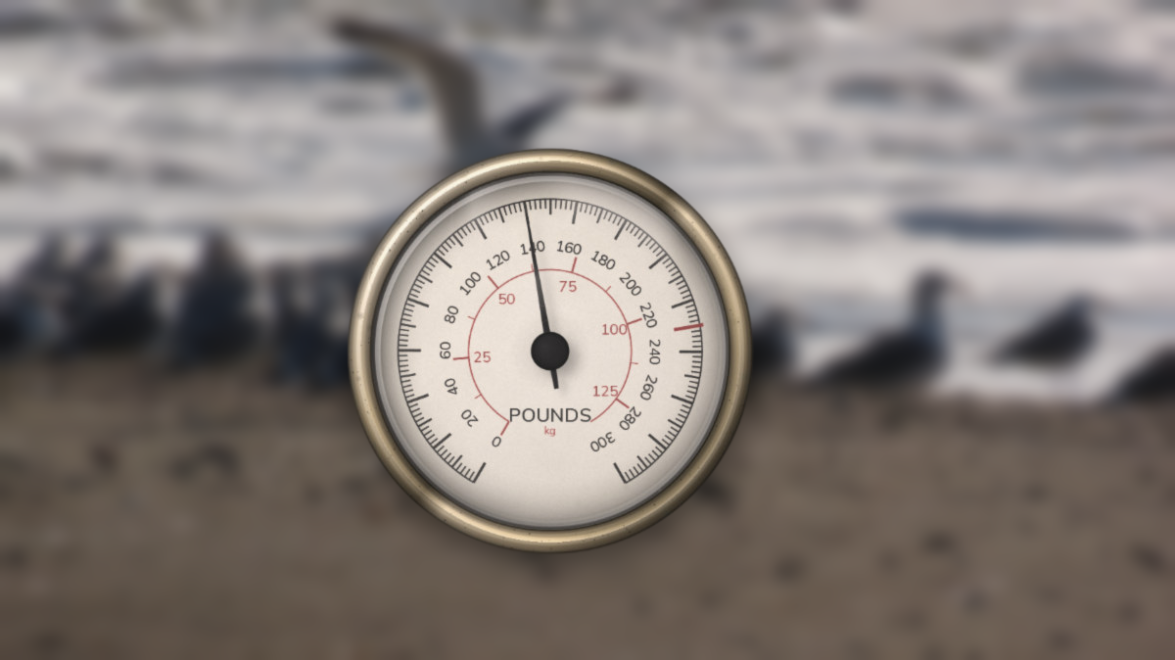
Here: 140
